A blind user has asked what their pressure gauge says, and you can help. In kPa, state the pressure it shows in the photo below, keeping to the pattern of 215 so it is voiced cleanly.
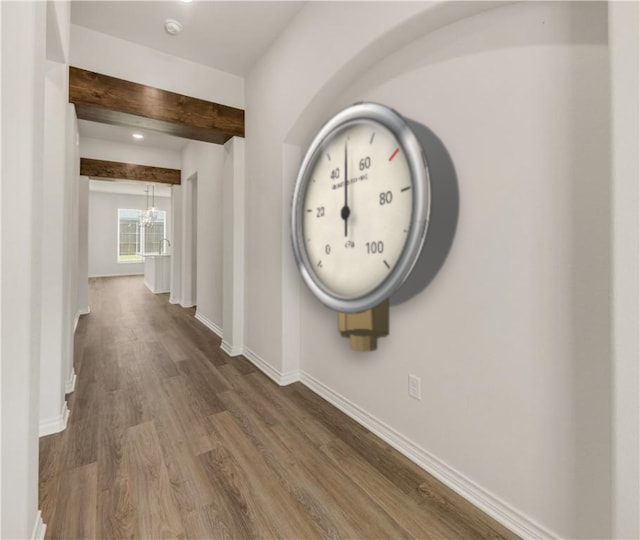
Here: 50
